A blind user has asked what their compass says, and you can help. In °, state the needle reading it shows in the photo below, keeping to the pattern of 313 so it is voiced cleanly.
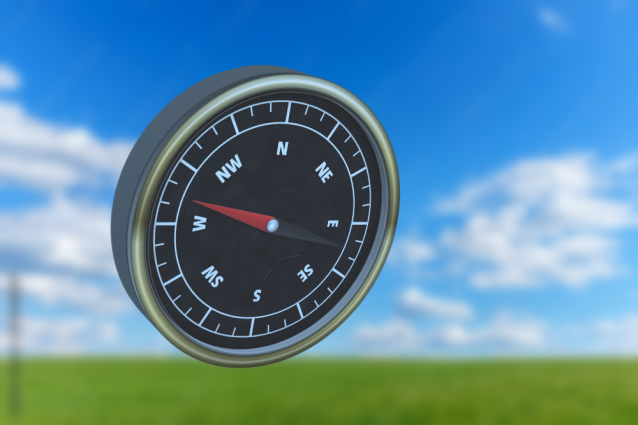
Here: 285
